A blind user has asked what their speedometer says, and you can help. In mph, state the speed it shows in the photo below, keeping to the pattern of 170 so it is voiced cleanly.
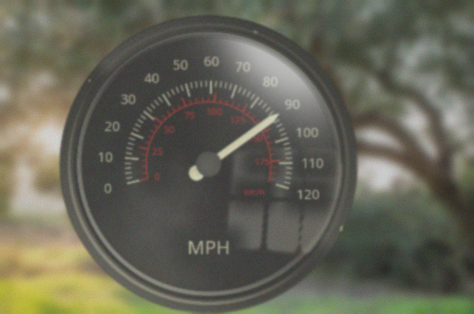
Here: 90
